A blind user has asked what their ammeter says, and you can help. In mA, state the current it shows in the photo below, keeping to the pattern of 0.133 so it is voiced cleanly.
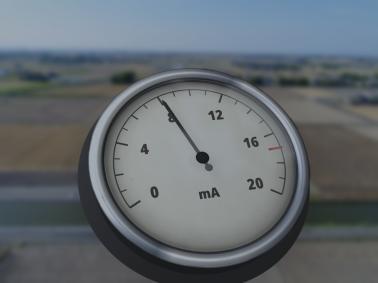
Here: 8
